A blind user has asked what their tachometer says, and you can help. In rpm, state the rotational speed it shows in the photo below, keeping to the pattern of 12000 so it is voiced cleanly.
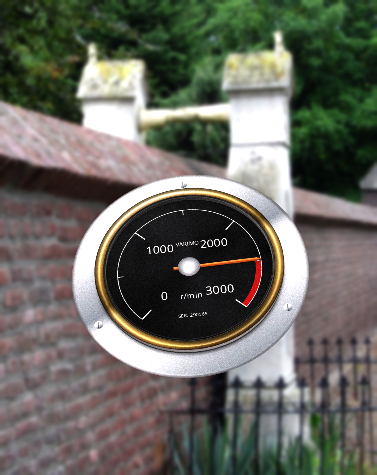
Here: 2500
